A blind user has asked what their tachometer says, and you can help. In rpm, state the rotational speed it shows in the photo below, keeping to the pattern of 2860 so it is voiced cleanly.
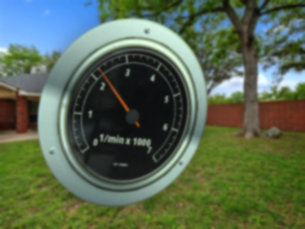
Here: 2200
